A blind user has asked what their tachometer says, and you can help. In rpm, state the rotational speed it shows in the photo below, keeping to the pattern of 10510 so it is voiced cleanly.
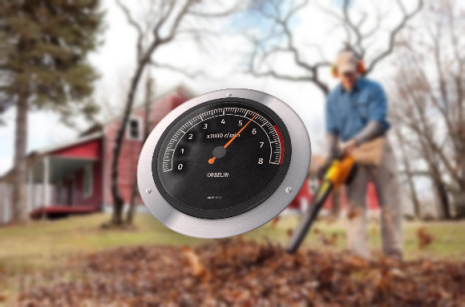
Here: 5500
